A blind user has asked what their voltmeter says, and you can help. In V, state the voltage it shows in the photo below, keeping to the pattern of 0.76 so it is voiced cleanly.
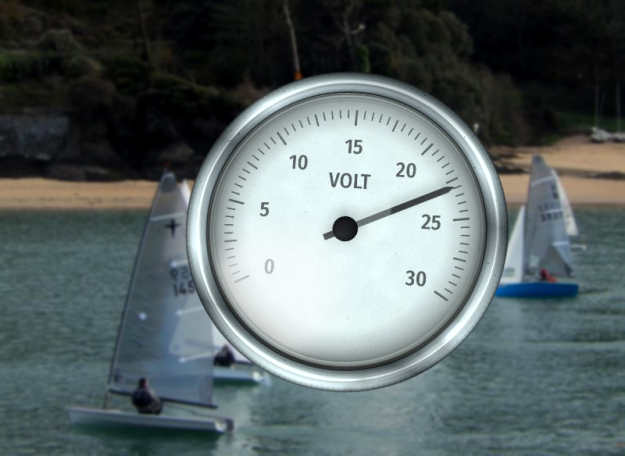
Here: 23
